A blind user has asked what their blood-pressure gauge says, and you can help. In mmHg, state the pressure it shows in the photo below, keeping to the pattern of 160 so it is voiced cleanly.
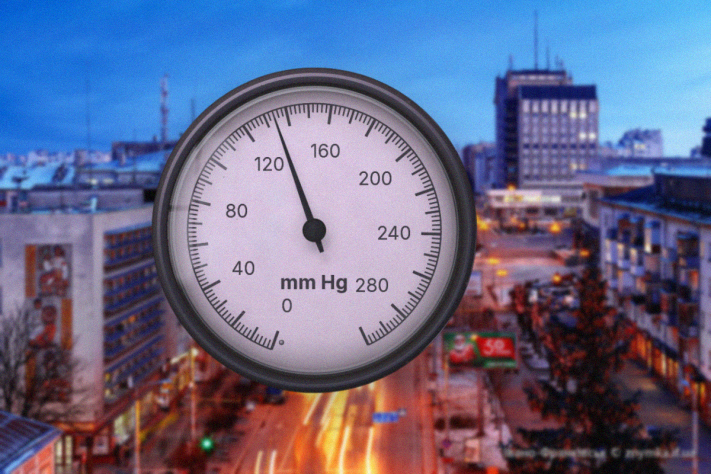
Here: 134
